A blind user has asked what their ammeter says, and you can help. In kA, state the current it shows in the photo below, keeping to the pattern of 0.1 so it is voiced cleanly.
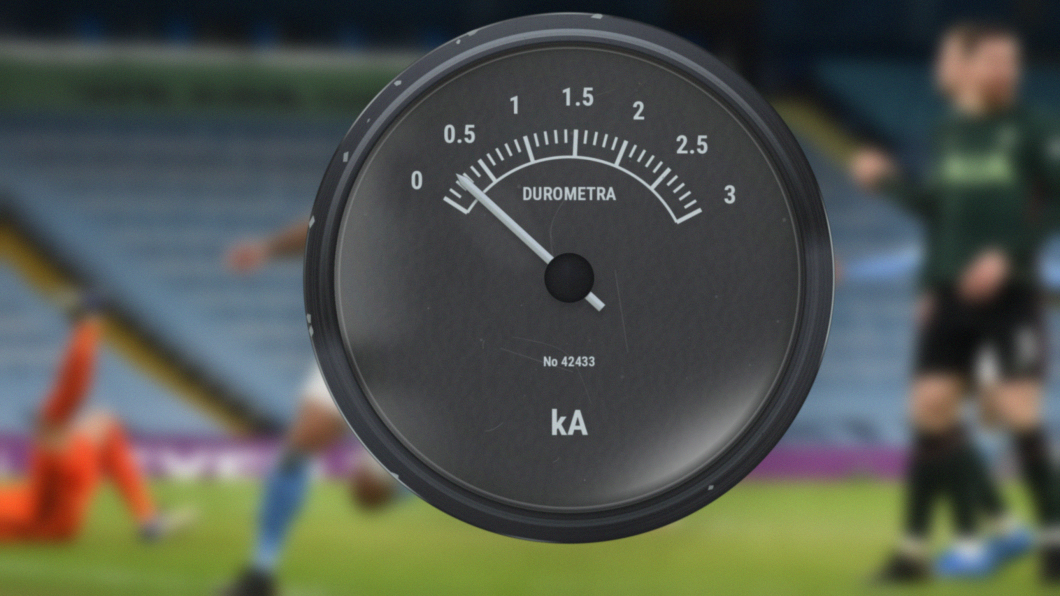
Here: 0.25
